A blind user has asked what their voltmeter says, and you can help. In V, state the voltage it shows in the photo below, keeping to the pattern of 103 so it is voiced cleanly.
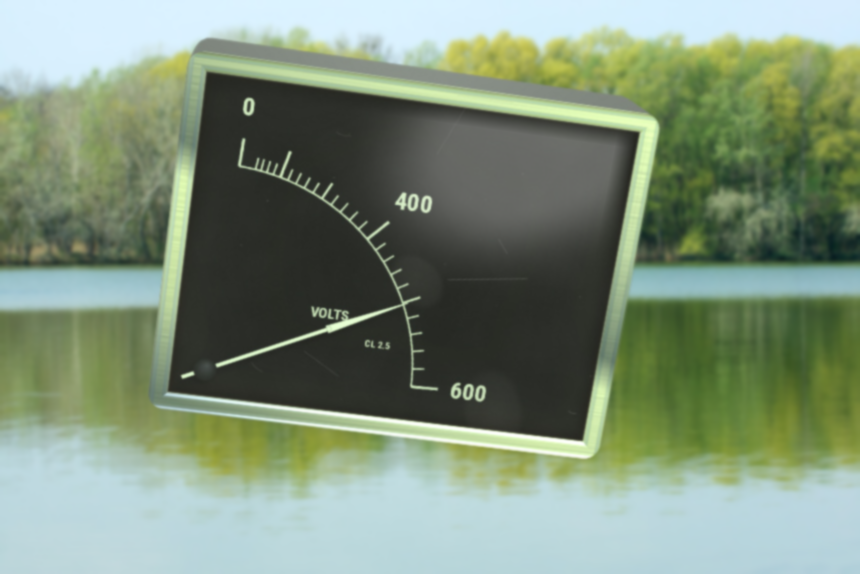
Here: 500
